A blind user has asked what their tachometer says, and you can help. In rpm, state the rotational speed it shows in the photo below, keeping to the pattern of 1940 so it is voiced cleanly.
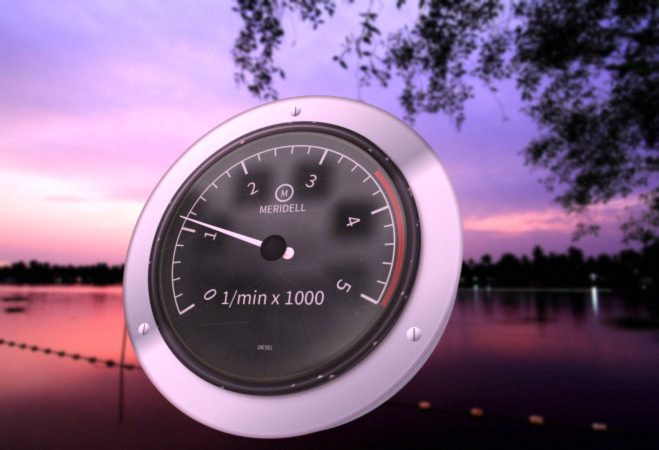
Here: 1100
